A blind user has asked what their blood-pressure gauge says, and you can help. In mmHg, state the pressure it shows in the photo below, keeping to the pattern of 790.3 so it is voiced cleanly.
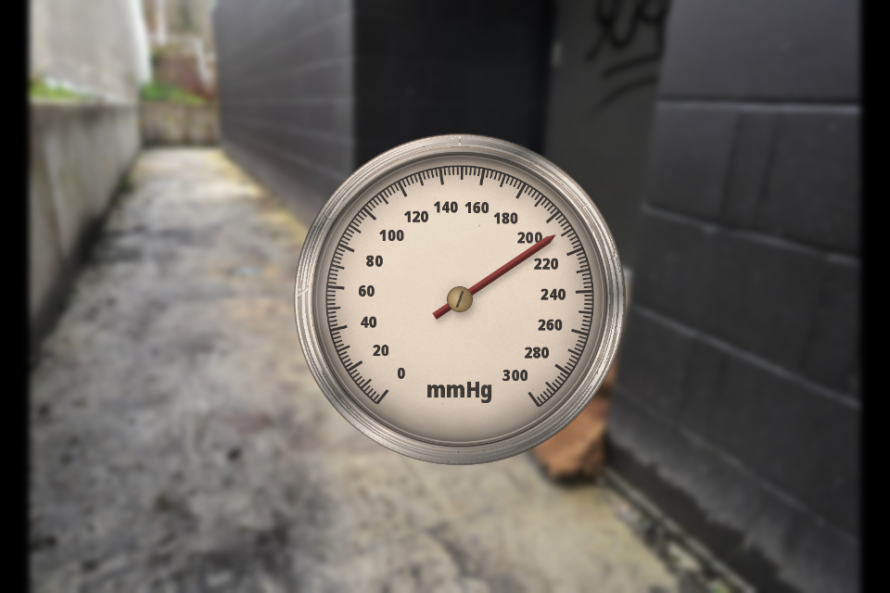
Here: 208
